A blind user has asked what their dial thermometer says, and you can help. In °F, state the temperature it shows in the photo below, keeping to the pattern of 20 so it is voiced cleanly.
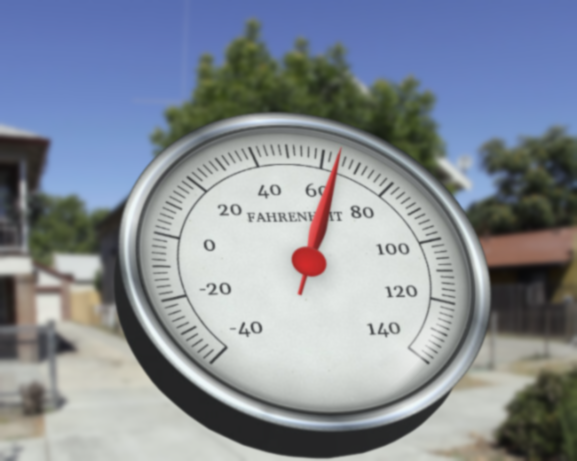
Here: 64
